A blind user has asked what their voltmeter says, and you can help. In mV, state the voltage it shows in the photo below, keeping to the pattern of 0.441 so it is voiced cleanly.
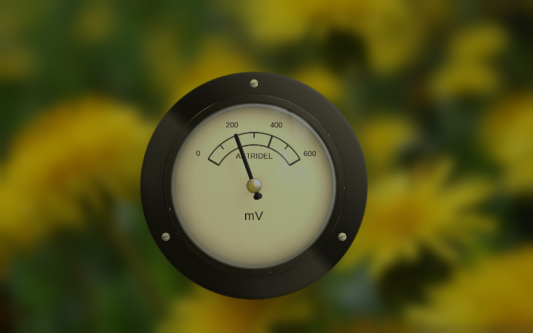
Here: 200
